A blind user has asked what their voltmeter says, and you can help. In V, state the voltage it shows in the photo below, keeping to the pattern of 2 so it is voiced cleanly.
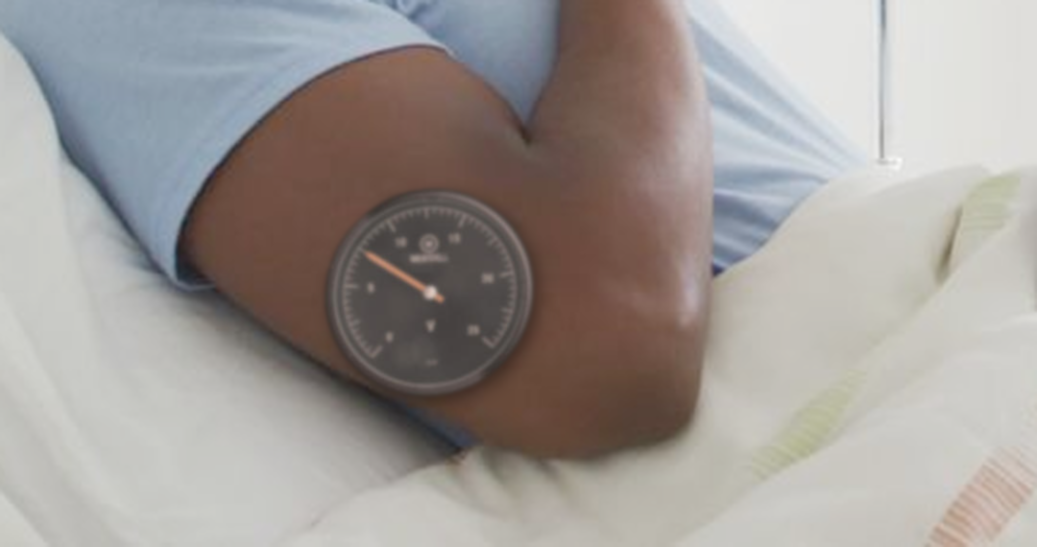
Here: 7.5
